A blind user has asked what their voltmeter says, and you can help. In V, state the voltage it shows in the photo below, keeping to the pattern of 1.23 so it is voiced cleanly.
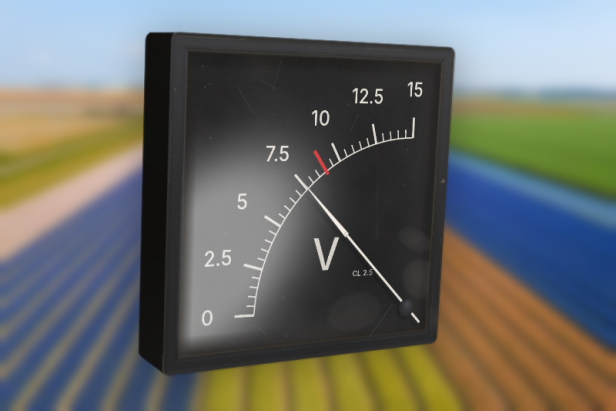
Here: 7.5
